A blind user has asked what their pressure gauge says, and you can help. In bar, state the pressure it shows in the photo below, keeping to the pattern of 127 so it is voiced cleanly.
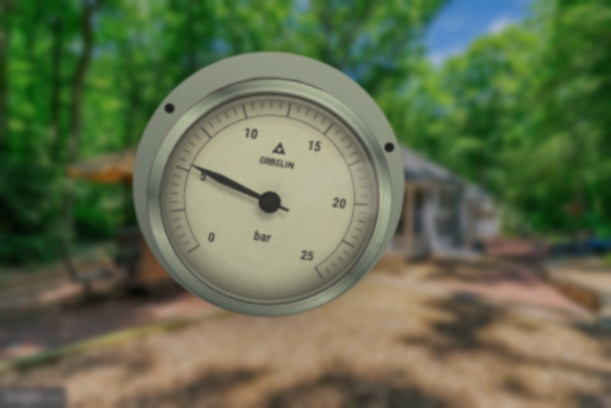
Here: 5.5
